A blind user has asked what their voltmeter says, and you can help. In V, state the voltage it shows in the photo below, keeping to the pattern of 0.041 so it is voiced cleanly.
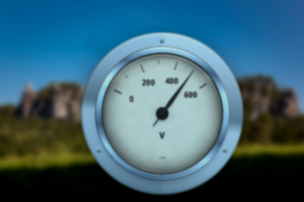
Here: 500
